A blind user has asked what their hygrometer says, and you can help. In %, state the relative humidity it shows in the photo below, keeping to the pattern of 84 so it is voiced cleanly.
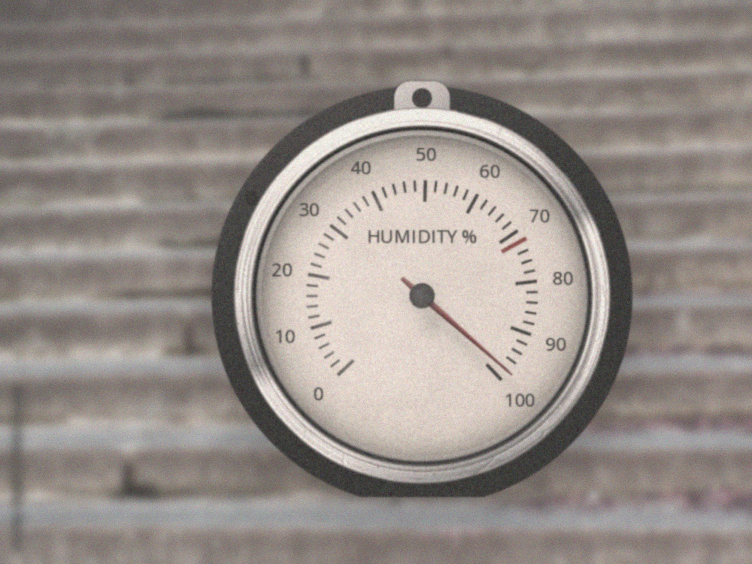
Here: 98
